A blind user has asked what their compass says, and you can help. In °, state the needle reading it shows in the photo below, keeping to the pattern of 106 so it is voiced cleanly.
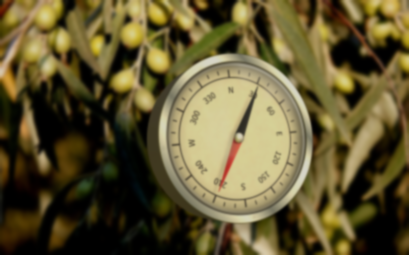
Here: 210
